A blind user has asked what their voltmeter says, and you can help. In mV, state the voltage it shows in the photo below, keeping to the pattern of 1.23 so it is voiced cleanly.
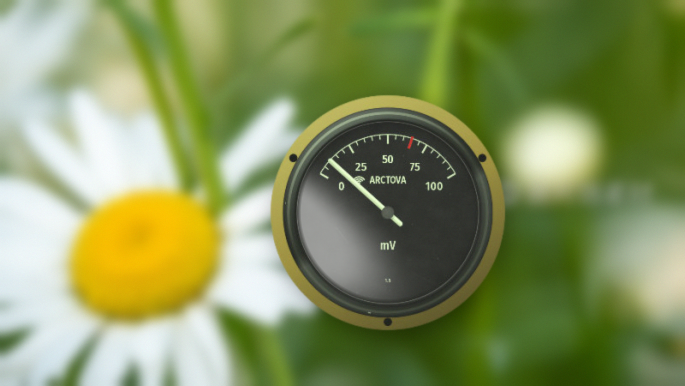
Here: 10
